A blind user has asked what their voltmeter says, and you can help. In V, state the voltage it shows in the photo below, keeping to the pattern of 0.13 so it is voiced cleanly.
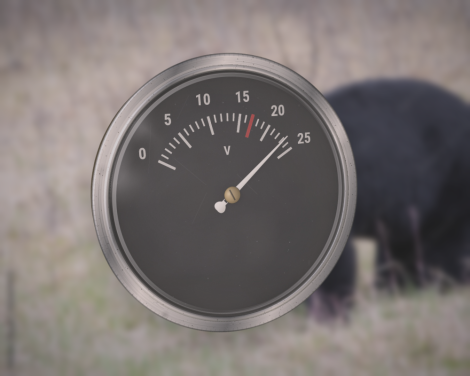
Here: 23
